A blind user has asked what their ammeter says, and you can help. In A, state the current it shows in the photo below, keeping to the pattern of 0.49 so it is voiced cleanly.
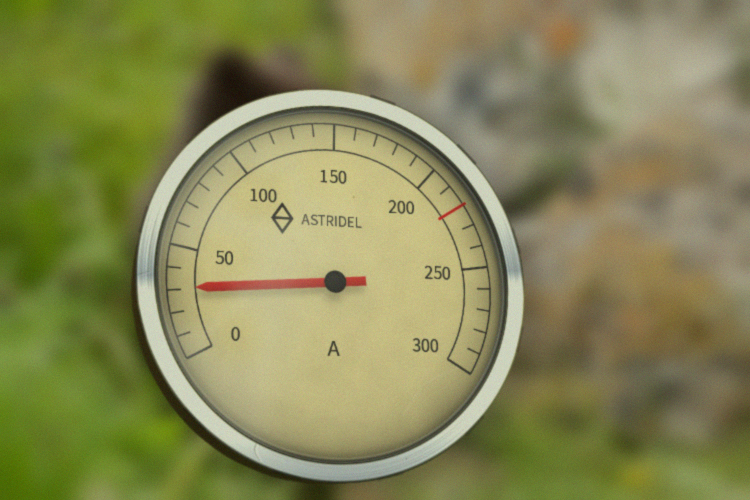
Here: 30
